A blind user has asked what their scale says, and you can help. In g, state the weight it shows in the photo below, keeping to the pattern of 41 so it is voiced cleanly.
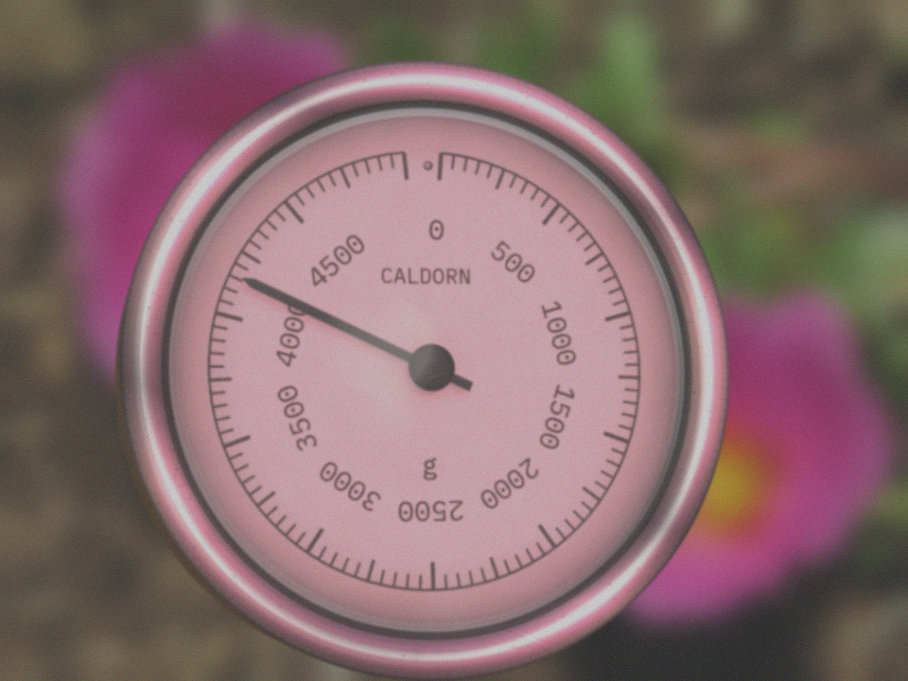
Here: 4150
